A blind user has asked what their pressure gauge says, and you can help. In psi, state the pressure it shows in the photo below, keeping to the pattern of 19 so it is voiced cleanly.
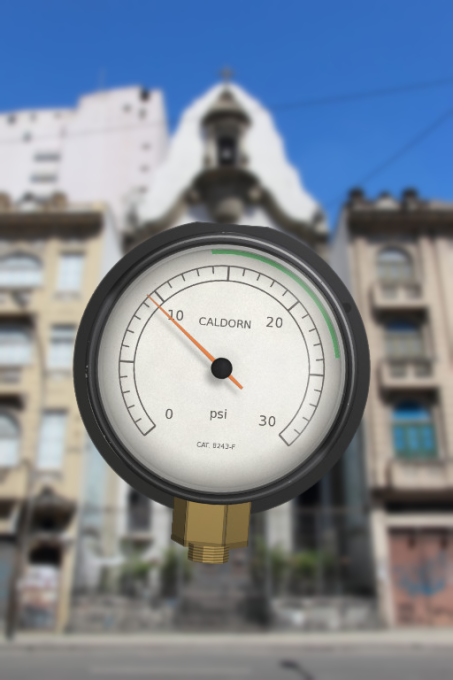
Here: 9.5
